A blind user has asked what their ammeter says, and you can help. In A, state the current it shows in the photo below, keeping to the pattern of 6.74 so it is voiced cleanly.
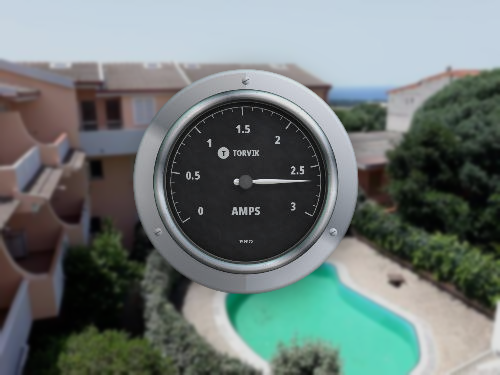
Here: 2.65
